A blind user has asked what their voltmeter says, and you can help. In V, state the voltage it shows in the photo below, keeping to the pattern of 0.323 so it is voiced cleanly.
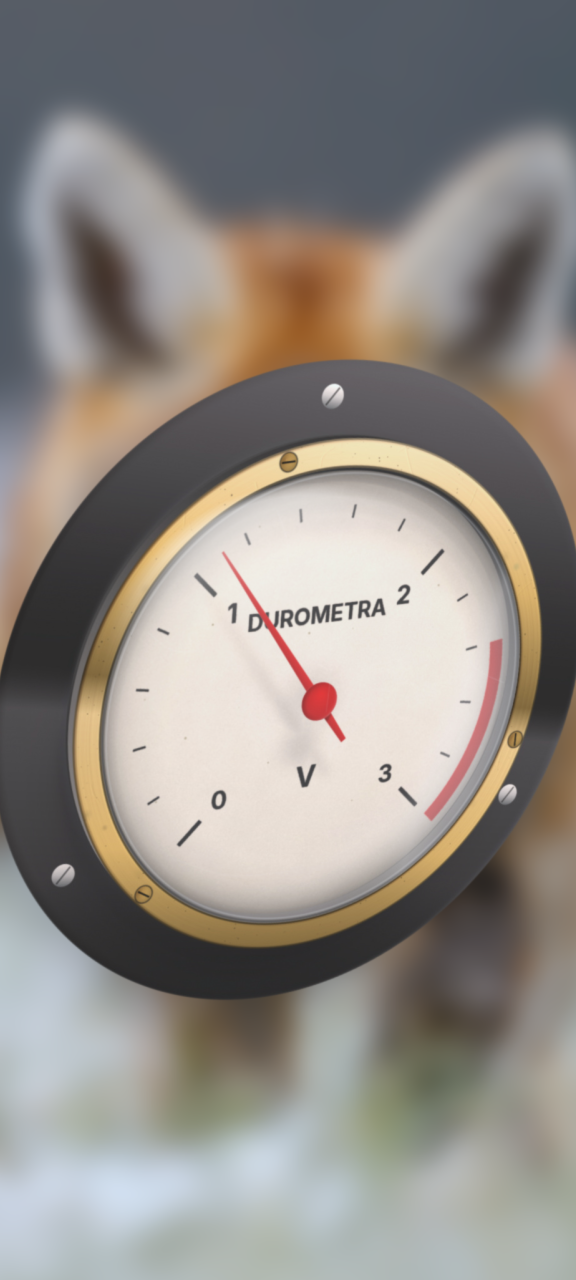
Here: 1.1
